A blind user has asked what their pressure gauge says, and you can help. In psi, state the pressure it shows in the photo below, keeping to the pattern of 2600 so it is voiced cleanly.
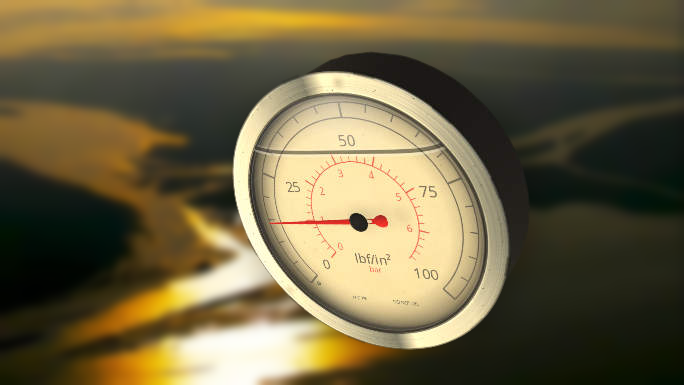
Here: 15
